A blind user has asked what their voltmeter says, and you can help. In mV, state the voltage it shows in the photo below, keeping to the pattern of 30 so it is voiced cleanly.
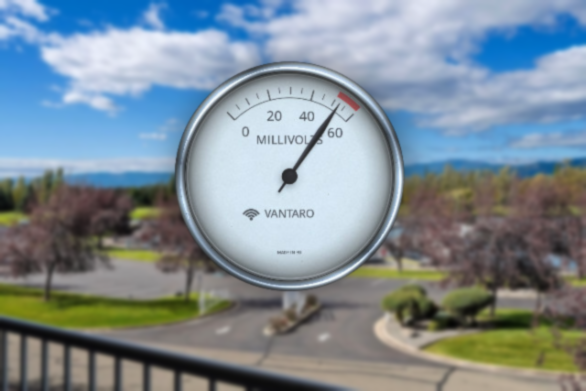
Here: 52.5
